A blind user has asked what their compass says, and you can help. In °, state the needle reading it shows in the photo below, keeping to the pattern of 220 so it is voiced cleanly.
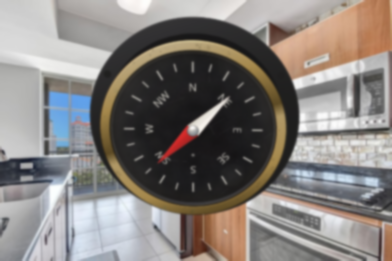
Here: 225
